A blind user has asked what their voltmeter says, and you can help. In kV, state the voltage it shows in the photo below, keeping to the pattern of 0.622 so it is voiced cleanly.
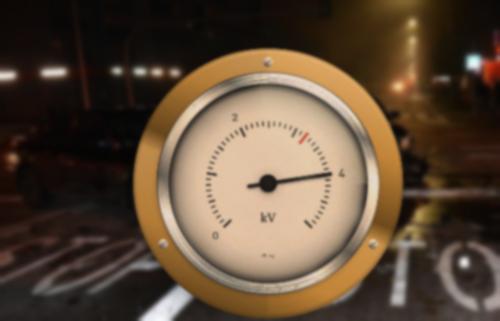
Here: 4
